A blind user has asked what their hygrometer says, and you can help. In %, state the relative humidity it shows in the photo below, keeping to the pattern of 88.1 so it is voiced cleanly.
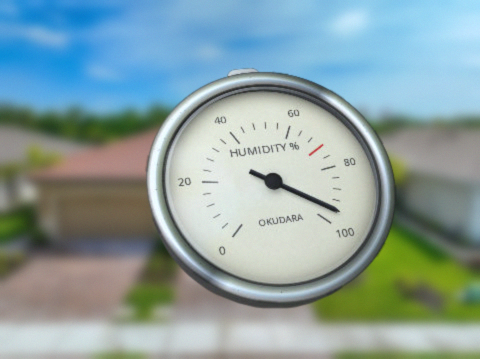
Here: 96
